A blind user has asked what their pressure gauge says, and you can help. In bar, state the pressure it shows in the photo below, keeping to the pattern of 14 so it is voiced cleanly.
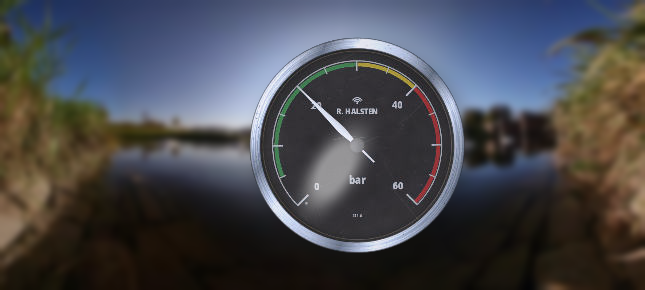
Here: 20
